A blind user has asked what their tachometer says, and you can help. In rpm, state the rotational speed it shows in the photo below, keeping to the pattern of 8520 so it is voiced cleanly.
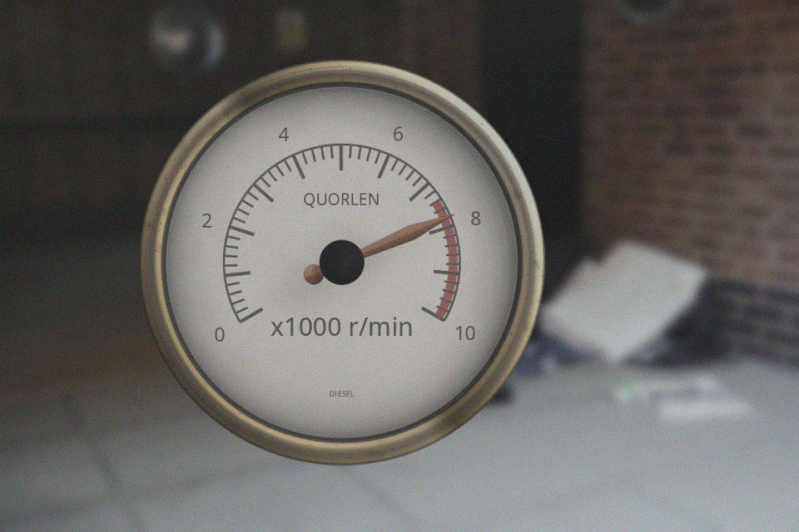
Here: 7800
